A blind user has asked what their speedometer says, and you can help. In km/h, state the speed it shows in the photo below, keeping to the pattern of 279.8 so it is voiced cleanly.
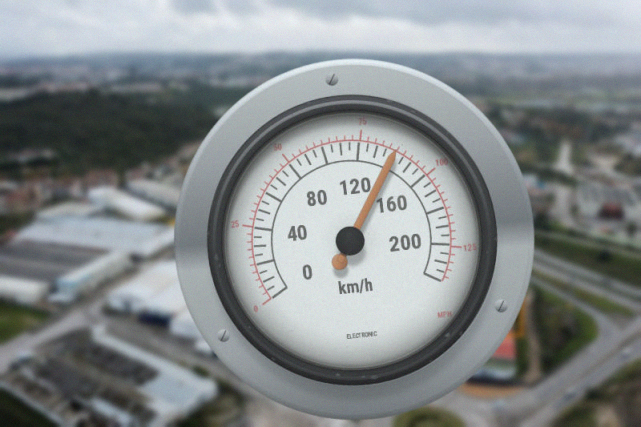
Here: 140
